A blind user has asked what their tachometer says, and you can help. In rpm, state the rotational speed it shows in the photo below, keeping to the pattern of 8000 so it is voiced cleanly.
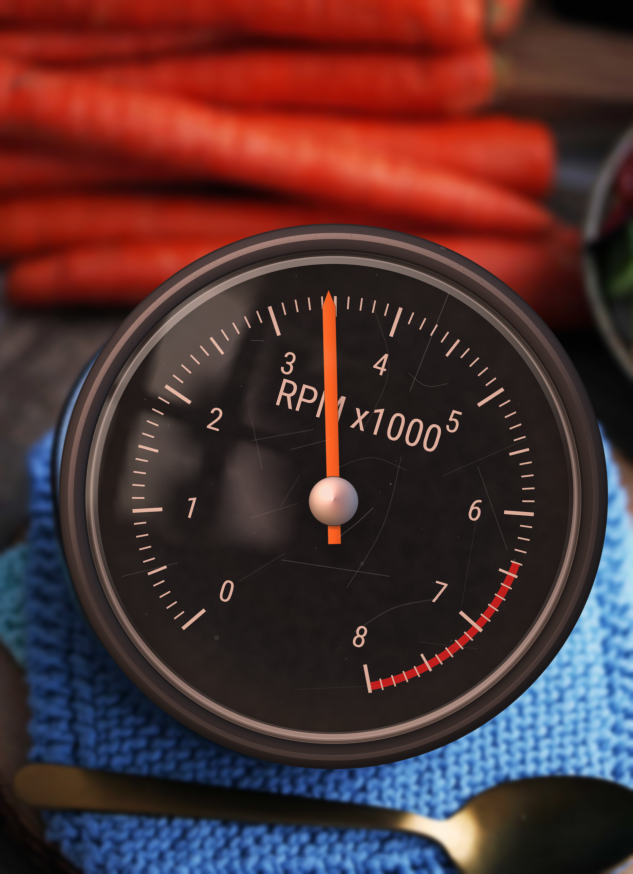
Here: 3450
